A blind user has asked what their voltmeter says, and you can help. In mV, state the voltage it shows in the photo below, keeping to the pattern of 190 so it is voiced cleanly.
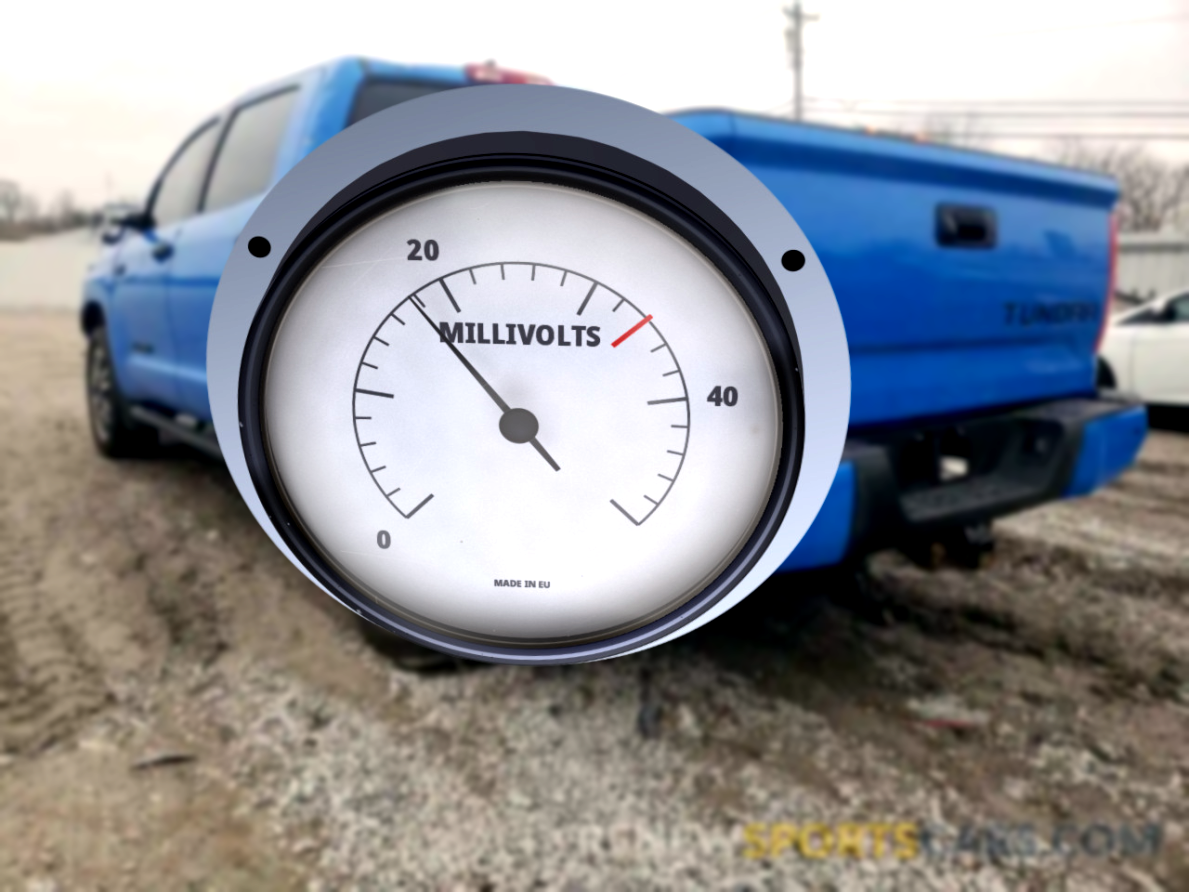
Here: 18
